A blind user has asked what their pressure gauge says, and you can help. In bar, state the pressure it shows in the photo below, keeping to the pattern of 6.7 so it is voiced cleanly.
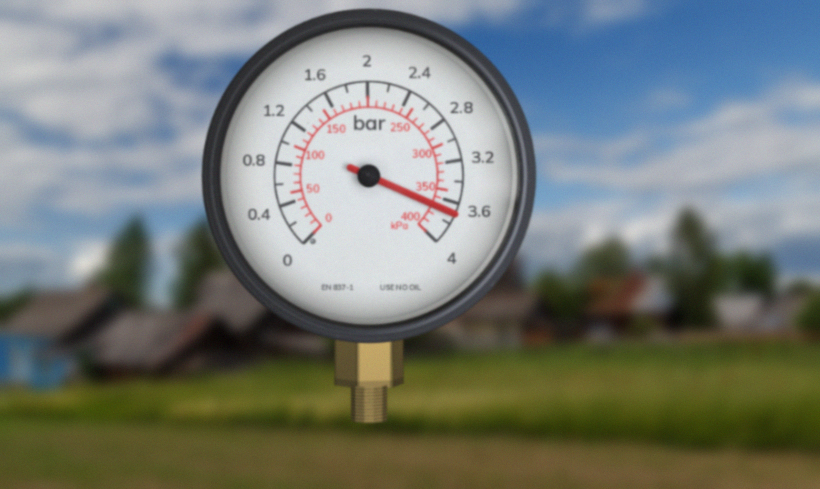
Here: 3.7
